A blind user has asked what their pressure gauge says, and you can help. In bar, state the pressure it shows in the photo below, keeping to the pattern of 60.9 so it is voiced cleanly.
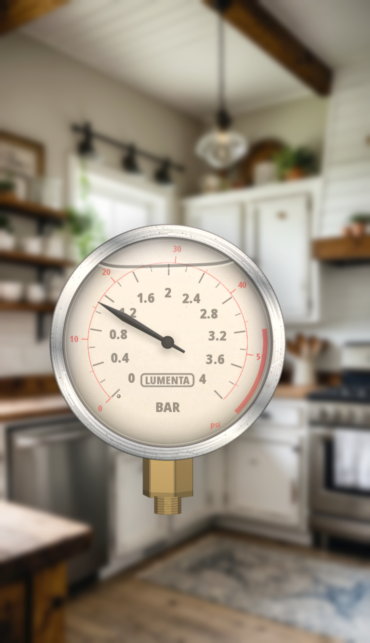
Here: 1.1
